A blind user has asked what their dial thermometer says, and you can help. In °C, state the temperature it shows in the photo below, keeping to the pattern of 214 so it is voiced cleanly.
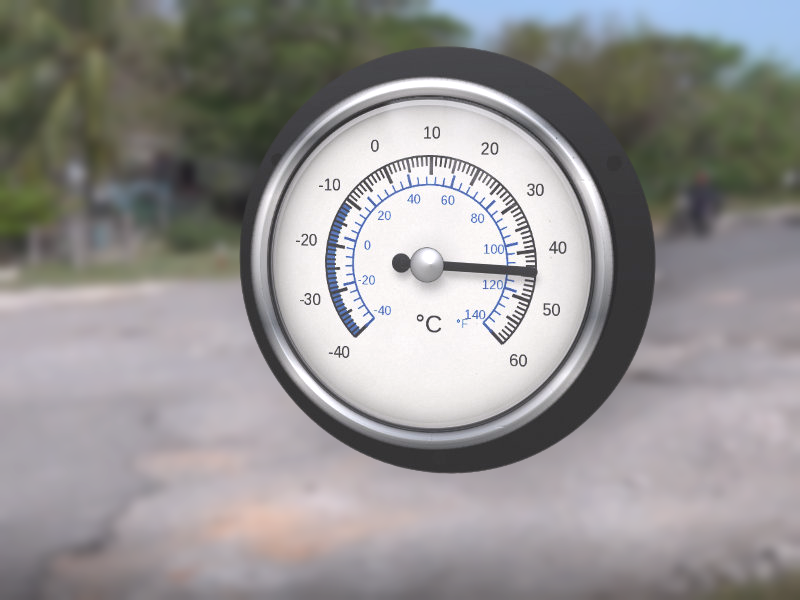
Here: 44
